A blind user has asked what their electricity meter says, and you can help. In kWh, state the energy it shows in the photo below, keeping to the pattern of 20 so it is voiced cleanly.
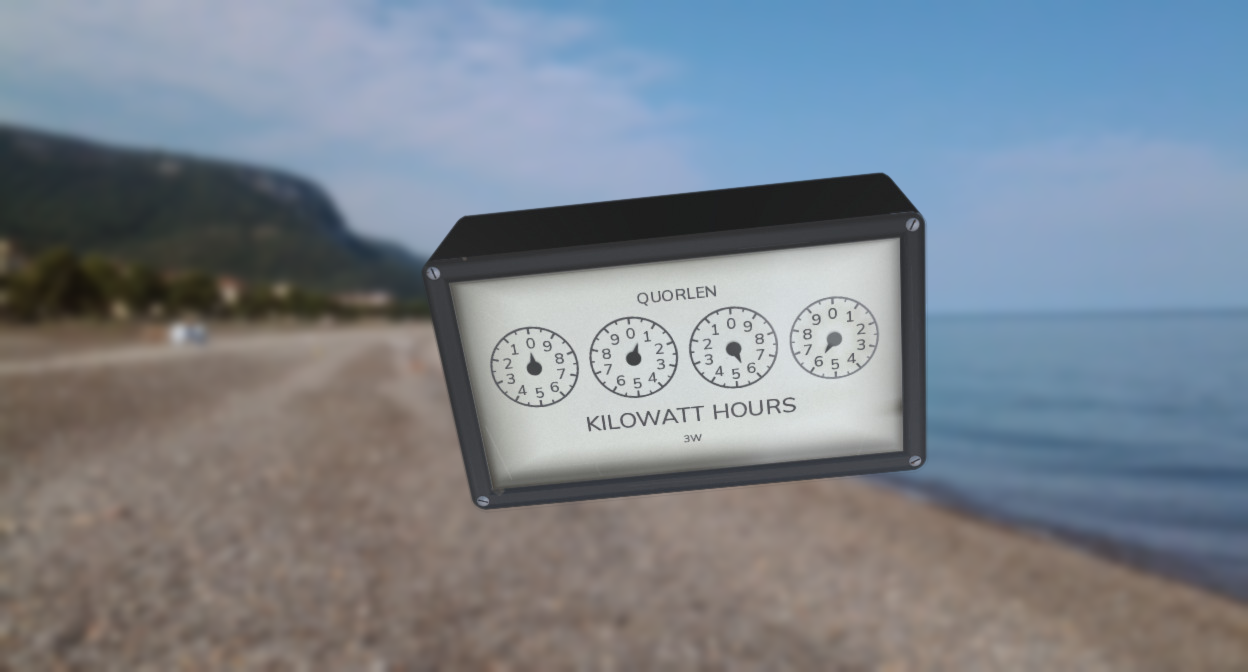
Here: 56
